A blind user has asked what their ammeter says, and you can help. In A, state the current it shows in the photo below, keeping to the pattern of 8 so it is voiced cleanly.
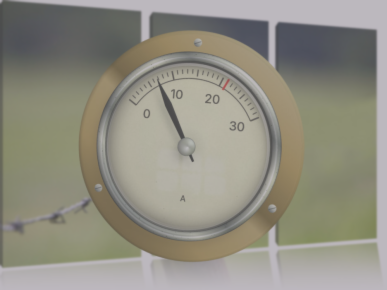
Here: 7
